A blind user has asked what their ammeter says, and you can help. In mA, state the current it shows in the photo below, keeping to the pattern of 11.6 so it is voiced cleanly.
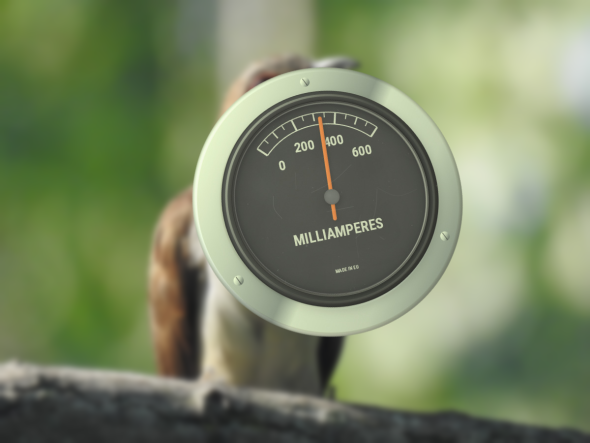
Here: 325
